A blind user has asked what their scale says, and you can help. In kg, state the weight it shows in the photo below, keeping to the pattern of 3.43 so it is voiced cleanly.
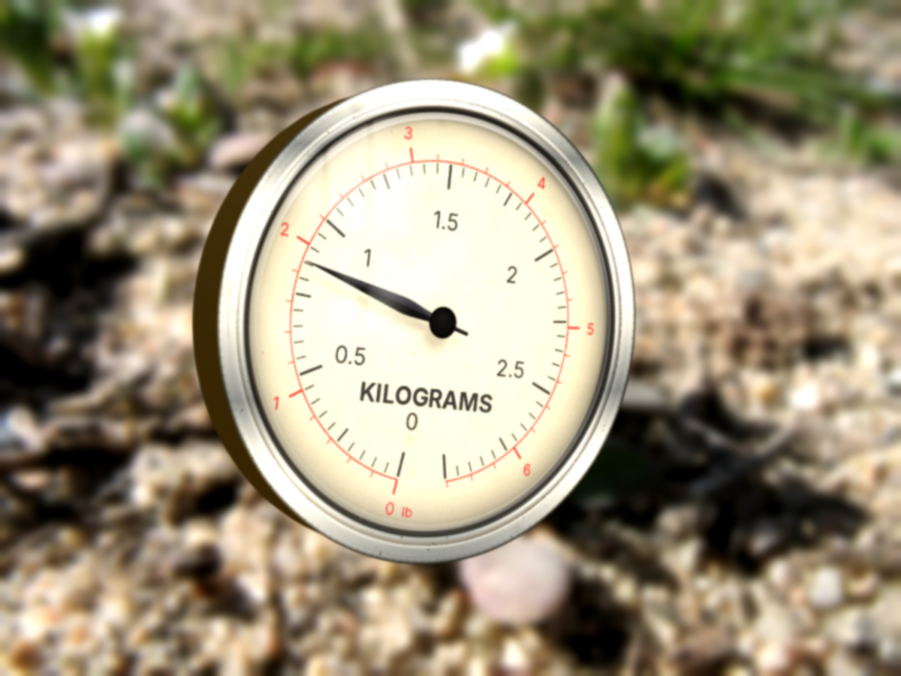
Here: 0.85
